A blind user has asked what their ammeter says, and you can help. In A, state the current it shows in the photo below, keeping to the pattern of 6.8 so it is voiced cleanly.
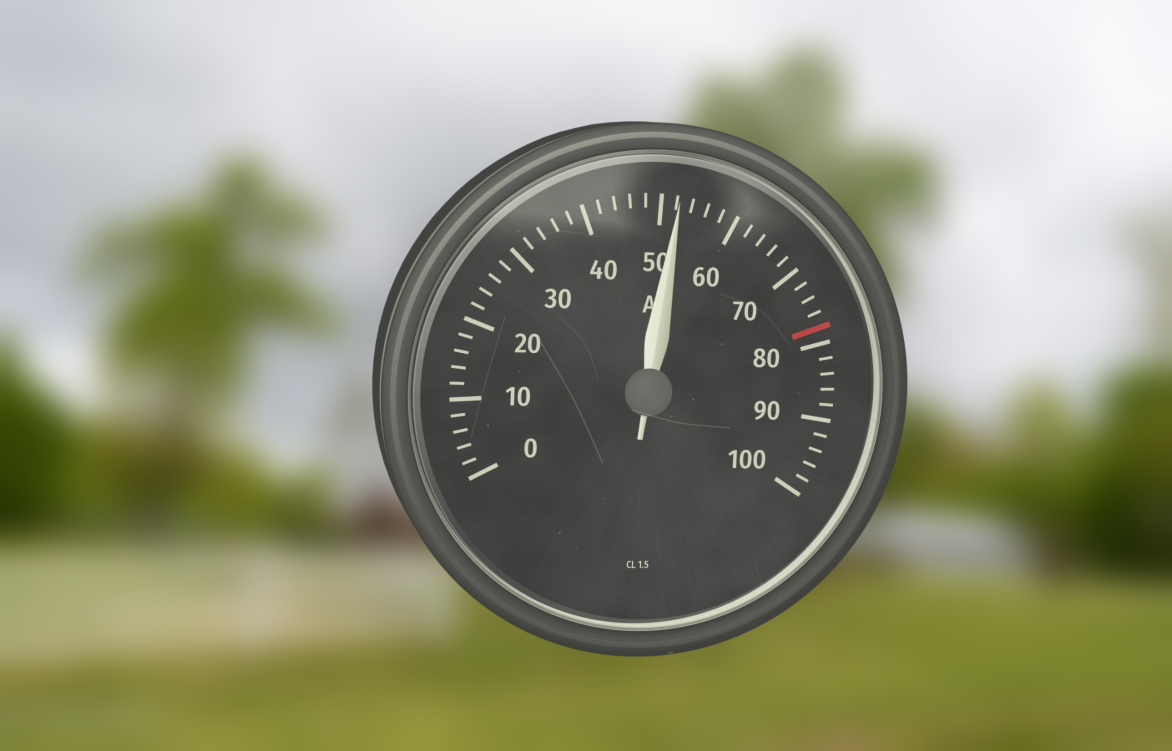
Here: 52
